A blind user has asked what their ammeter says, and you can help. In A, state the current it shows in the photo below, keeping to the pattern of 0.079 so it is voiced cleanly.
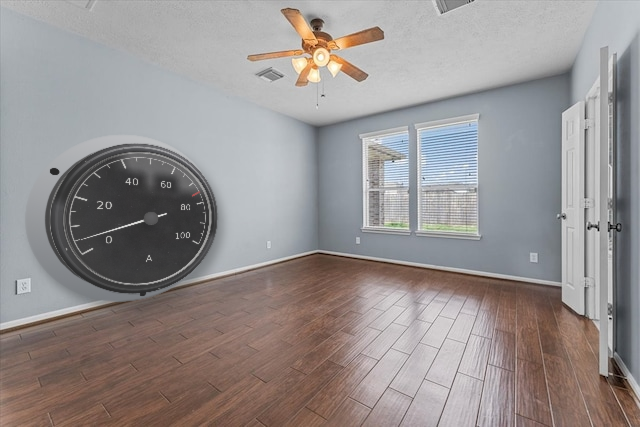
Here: 5
